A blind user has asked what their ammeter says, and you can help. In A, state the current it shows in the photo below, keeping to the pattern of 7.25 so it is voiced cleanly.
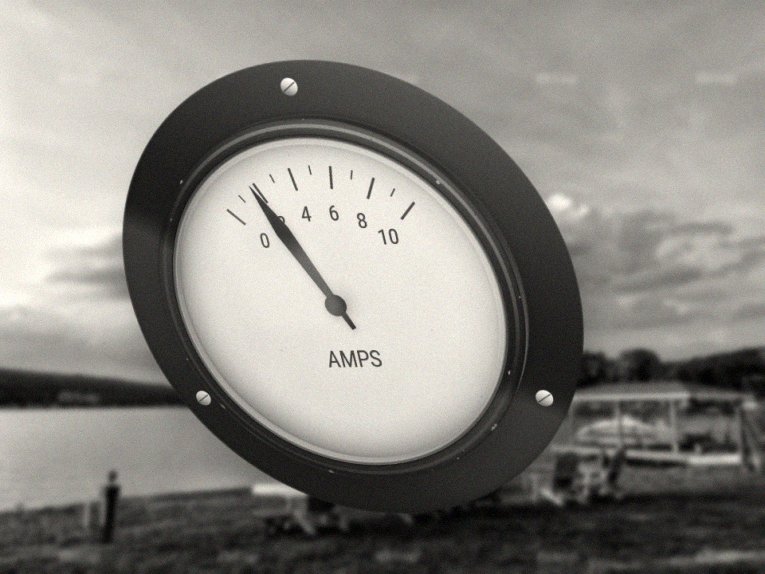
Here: 2
